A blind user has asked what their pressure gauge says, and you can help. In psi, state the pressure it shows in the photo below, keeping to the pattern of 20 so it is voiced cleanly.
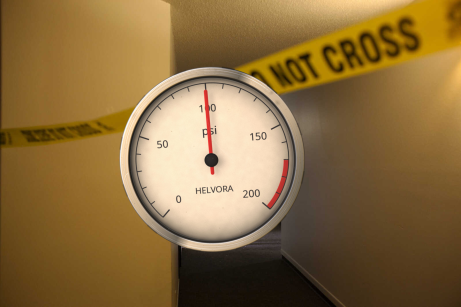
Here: 100
